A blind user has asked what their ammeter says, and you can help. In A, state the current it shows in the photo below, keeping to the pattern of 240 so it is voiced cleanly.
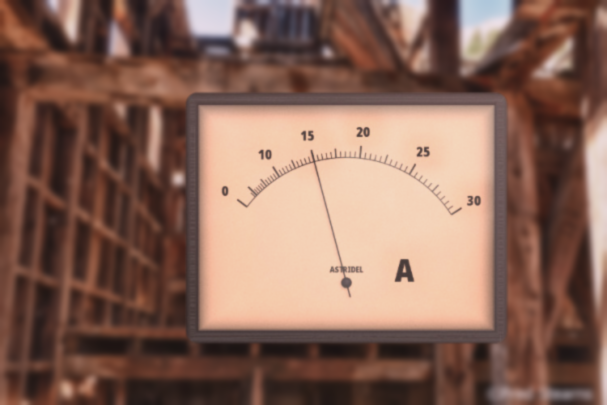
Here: 15
